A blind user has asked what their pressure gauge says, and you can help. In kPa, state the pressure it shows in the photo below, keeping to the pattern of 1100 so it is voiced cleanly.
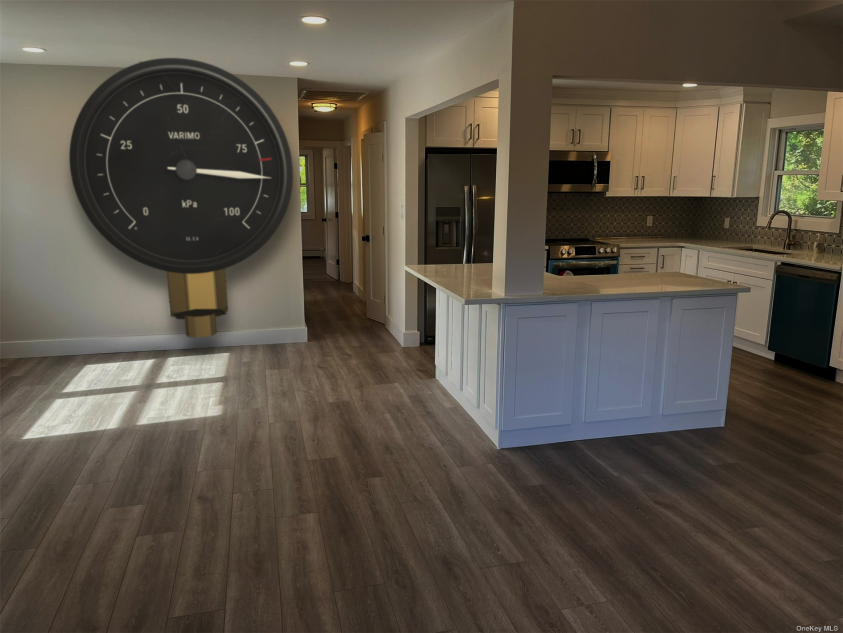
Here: 85
